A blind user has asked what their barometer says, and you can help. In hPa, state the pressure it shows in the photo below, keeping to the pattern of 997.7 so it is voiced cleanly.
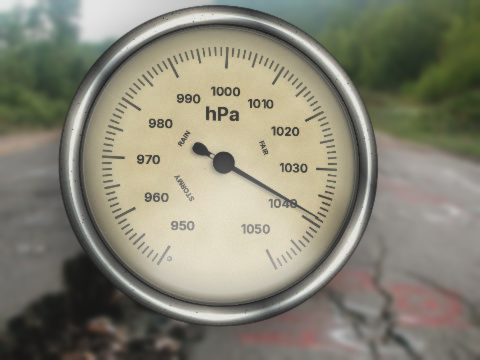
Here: 1039
